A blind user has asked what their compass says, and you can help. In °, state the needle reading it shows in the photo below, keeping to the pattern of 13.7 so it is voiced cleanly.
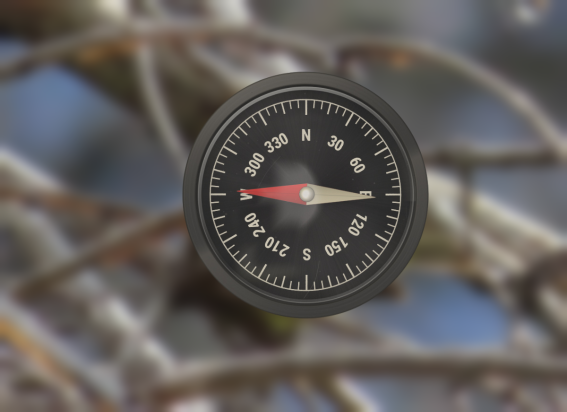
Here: 272.5
